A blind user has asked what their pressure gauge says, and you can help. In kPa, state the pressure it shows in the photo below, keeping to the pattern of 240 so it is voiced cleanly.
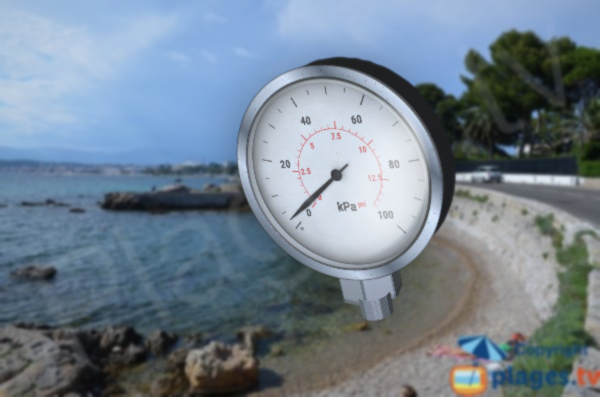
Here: 2.5
